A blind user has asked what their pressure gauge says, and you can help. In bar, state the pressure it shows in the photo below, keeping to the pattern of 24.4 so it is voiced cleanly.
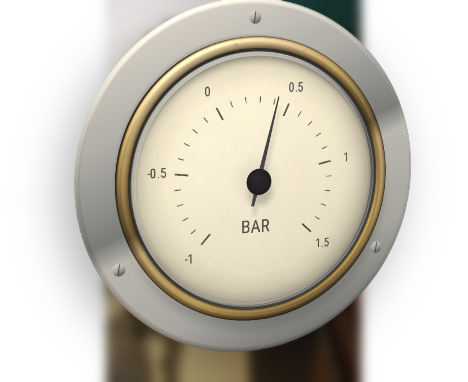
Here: 0.4
